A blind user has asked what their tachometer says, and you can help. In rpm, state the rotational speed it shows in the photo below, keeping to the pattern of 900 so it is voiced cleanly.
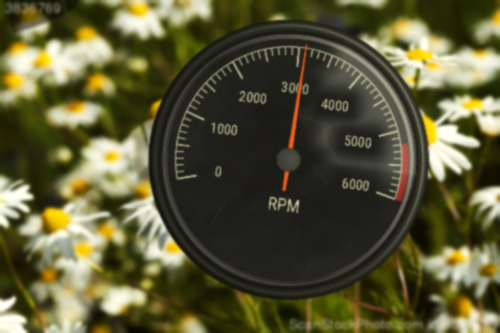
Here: 3100
